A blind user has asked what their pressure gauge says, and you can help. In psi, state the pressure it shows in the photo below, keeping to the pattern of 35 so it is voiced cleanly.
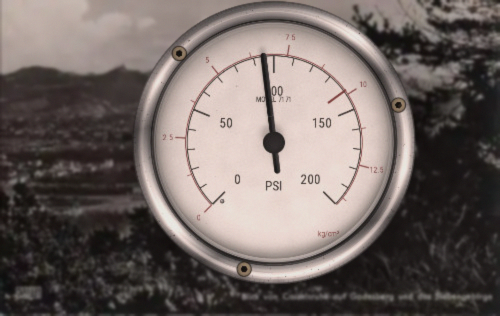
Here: 95
